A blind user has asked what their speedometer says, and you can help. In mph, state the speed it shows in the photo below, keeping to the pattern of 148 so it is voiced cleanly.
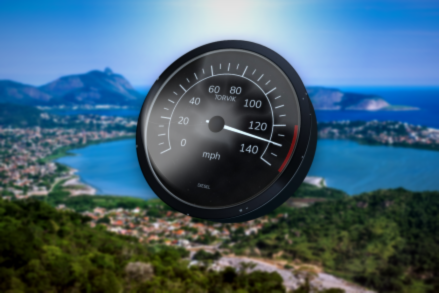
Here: 130
